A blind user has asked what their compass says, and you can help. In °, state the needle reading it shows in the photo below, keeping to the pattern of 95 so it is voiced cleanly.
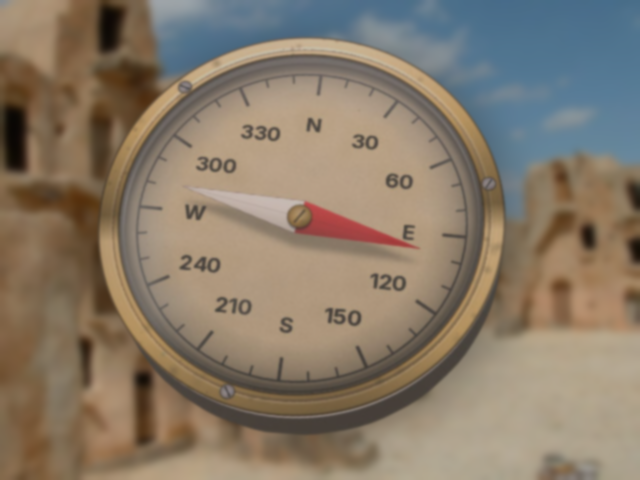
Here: 100
